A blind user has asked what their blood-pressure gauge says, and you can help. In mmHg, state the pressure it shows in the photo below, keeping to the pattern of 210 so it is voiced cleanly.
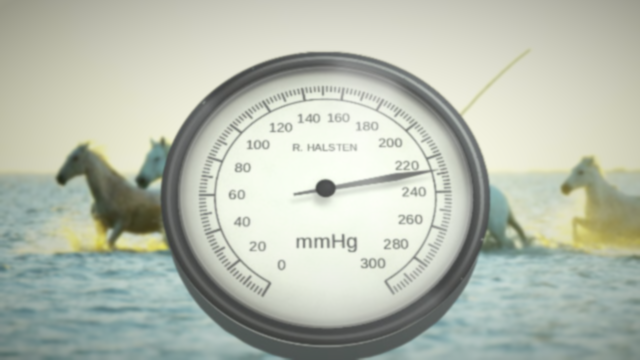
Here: 230
